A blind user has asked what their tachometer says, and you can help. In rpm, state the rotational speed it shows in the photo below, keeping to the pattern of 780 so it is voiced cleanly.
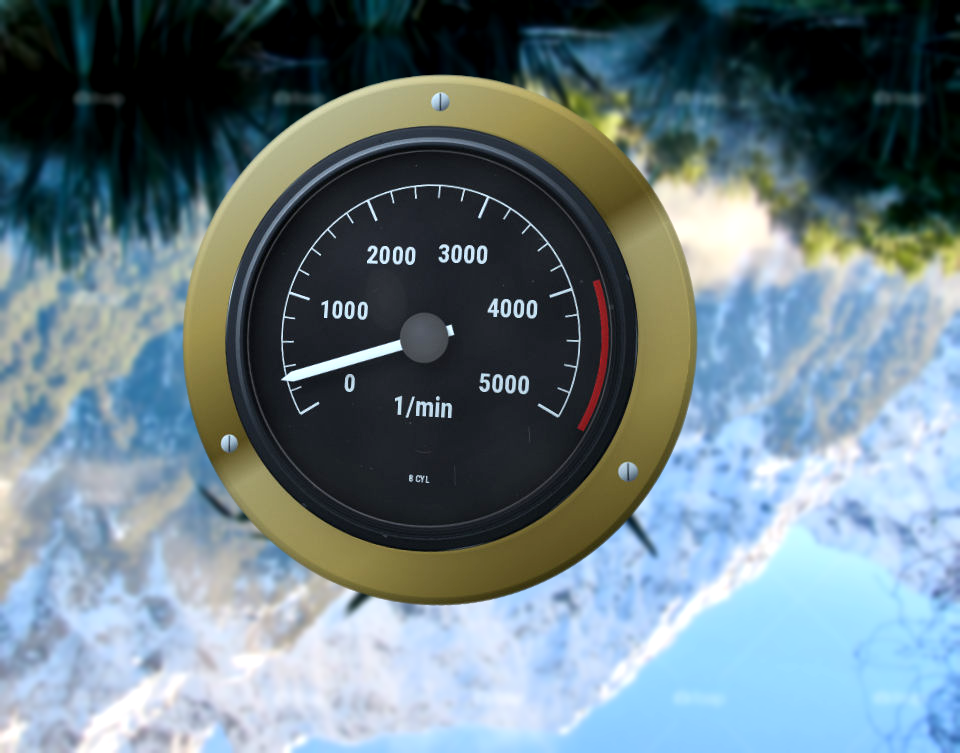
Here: 300
